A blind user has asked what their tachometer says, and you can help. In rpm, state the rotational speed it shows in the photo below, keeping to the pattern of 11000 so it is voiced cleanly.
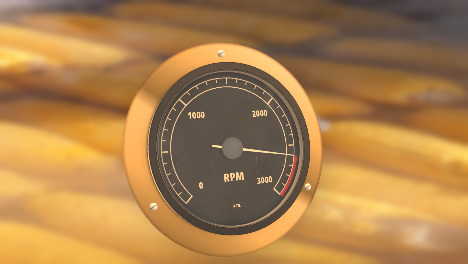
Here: 2600
